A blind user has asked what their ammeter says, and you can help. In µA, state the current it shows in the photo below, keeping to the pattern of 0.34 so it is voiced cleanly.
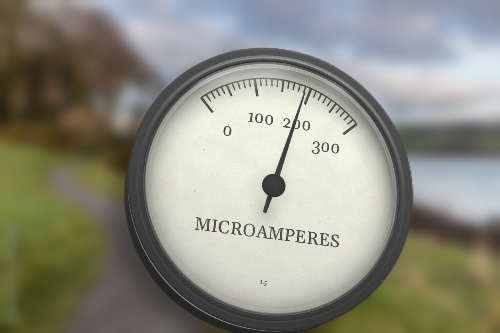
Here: 190
